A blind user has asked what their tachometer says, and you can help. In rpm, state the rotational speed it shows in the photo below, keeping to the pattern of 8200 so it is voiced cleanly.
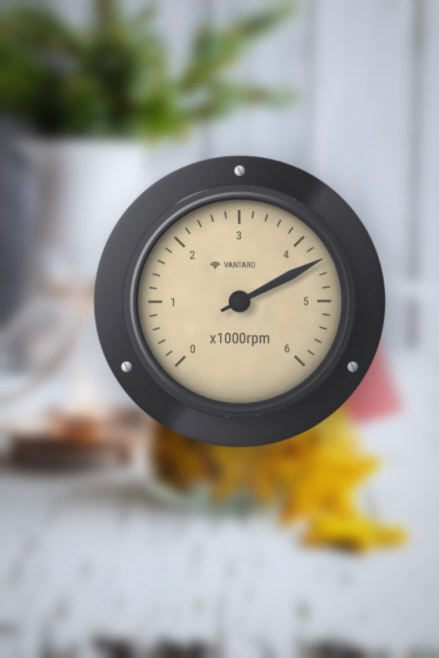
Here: 4400
